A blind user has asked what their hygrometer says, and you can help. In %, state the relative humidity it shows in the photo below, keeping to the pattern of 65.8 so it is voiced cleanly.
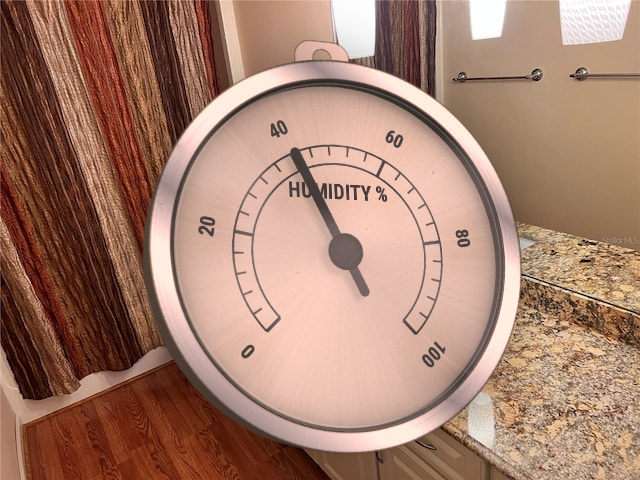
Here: 40
